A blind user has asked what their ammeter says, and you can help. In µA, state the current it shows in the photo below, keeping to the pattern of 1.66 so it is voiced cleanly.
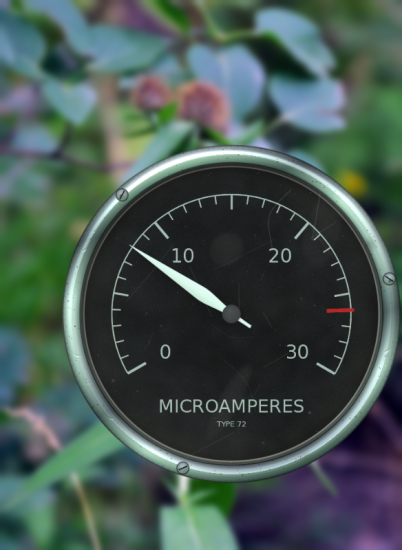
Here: 8
